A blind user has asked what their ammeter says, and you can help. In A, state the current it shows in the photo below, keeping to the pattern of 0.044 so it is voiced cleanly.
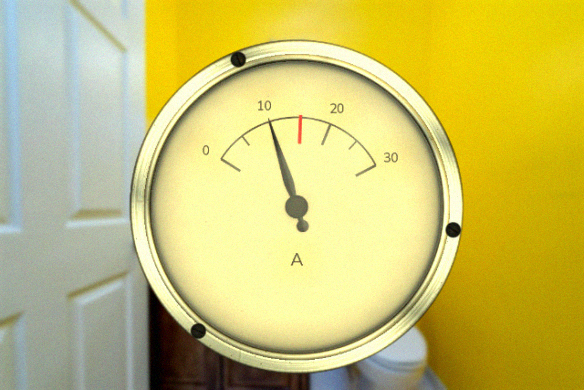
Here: 10
